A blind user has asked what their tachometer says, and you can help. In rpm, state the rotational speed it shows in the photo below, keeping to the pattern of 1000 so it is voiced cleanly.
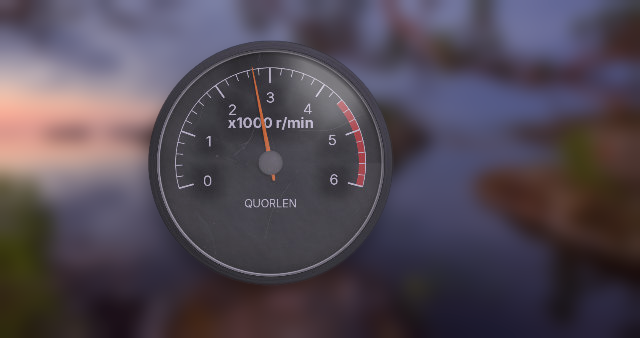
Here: 2700
